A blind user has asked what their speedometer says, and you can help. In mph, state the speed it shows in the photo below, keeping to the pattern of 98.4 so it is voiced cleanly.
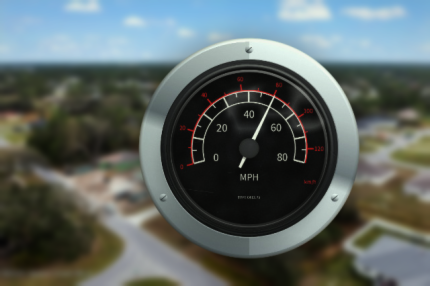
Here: 50
